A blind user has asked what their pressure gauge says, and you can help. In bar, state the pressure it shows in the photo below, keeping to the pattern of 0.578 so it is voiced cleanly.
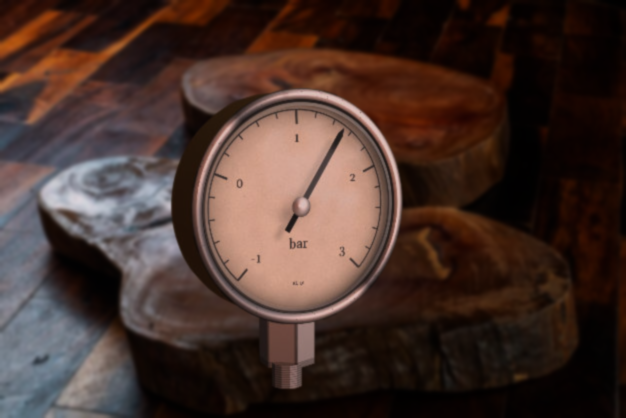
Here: 1.5
